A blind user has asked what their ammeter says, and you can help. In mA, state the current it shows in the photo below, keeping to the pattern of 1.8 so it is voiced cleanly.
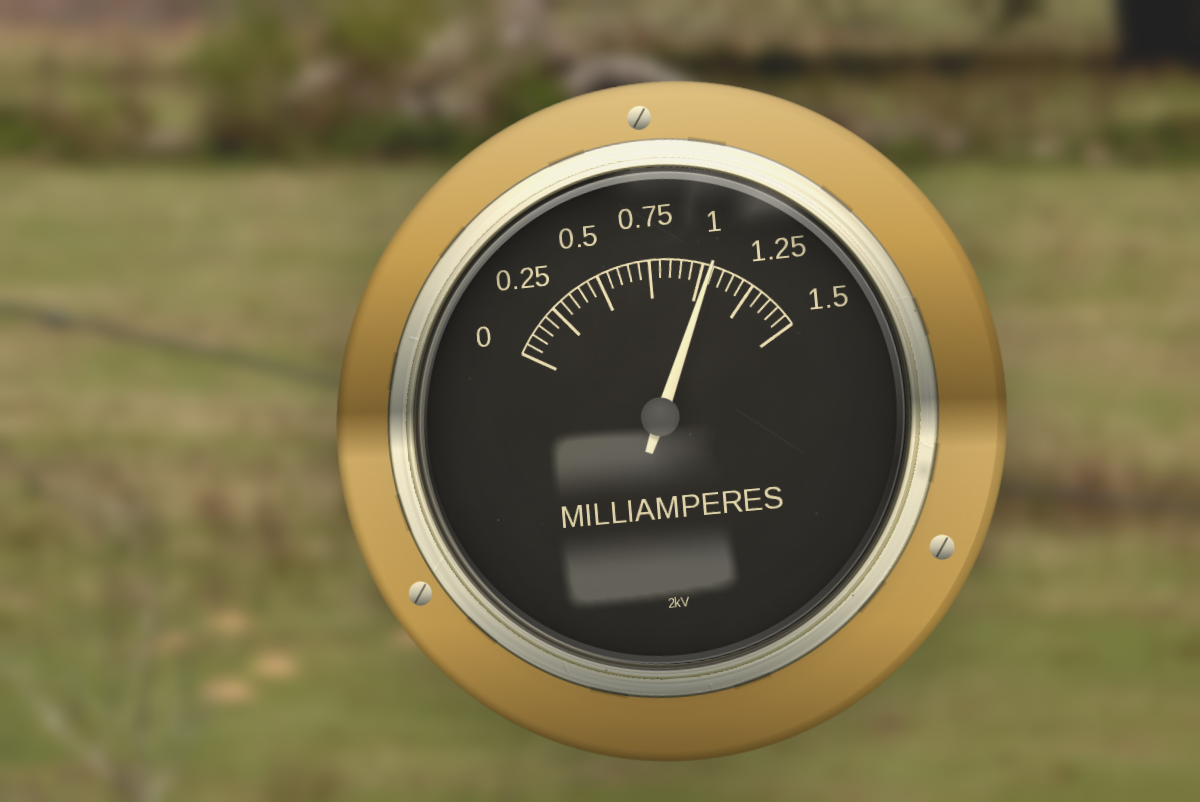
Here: 1.05
